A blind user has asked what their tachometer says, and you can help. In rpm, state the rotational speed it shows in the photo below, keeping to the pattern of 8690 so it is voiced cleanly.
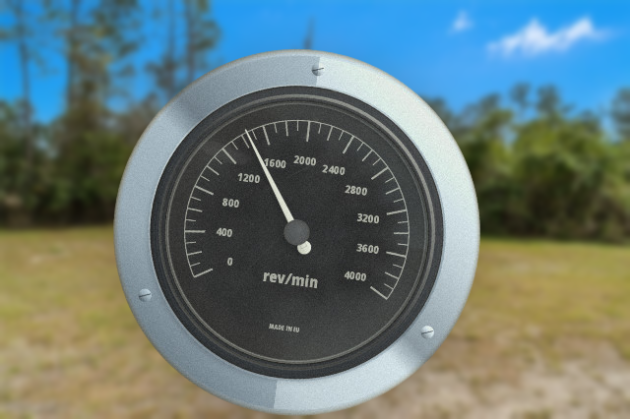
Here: 1450
